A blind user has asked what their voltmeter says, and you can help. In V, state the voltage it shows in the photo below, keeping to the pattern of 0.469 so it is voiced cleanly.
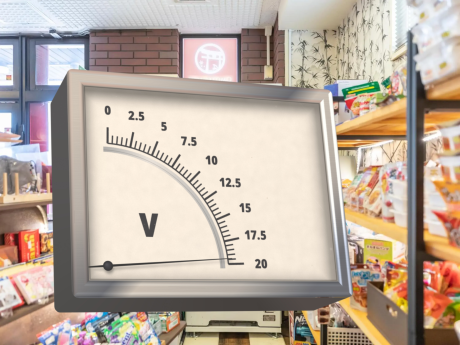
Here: 19.5
